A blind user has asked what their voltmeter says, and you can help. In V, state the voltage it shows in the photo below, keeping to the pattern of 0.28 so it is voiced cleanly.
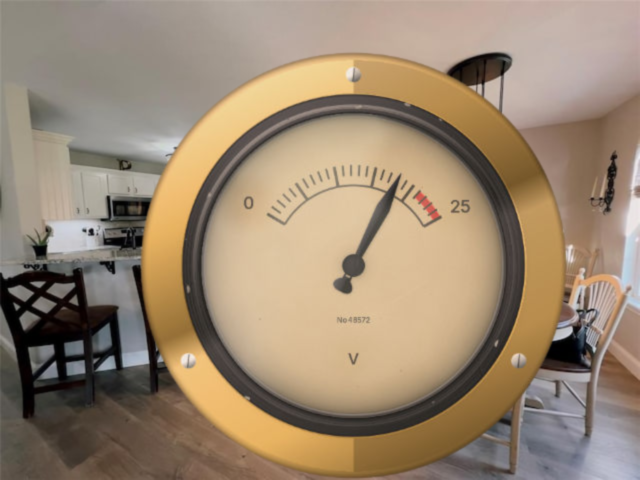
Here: 18
